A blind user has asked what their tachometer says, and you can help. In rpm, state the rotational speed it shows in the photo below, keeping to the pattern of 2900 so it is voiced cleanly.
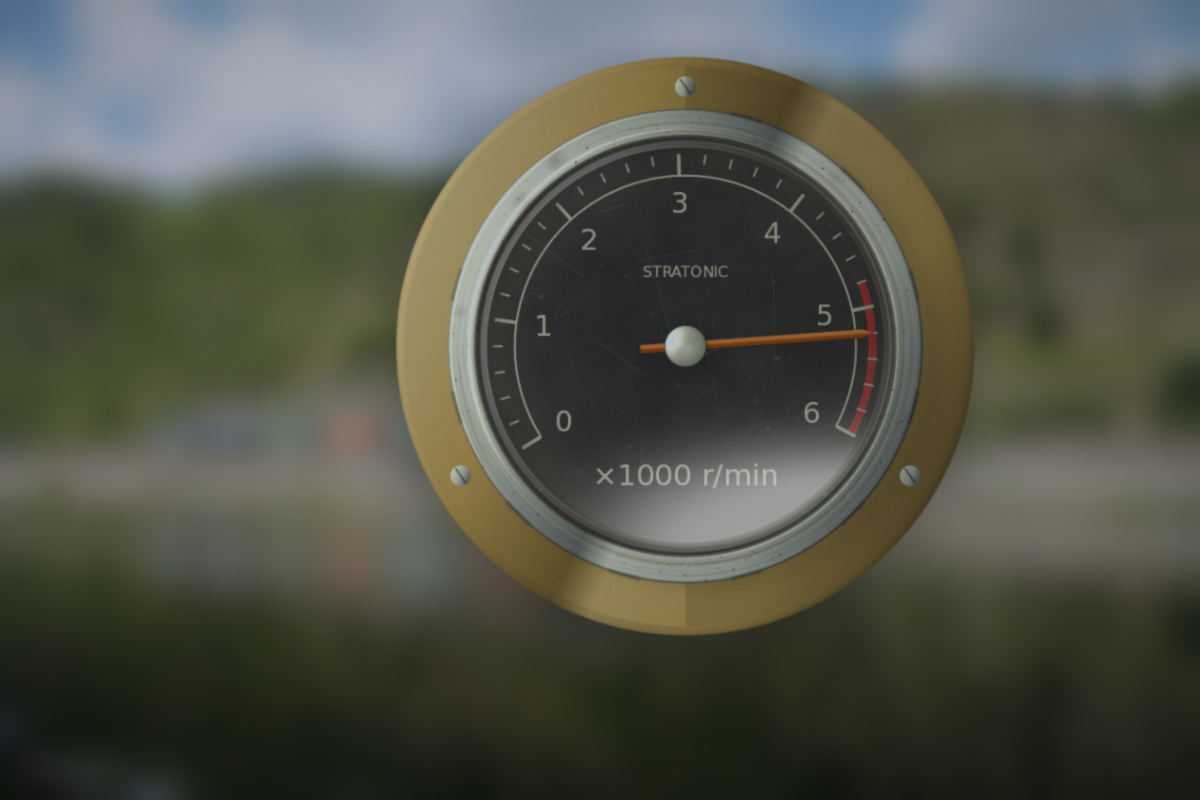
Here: 5200
